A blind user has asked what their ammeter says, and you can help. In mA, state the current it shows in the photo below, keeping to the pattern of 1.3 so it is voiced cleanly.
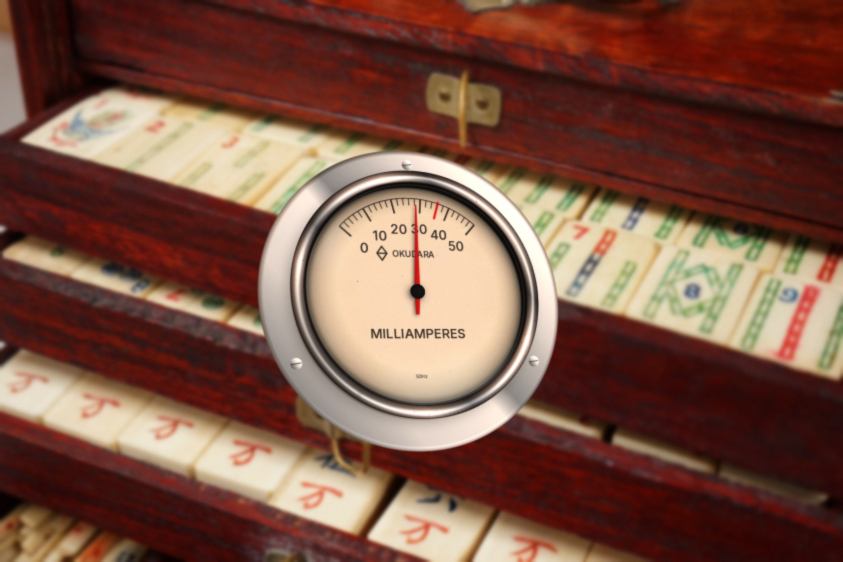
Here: 28
